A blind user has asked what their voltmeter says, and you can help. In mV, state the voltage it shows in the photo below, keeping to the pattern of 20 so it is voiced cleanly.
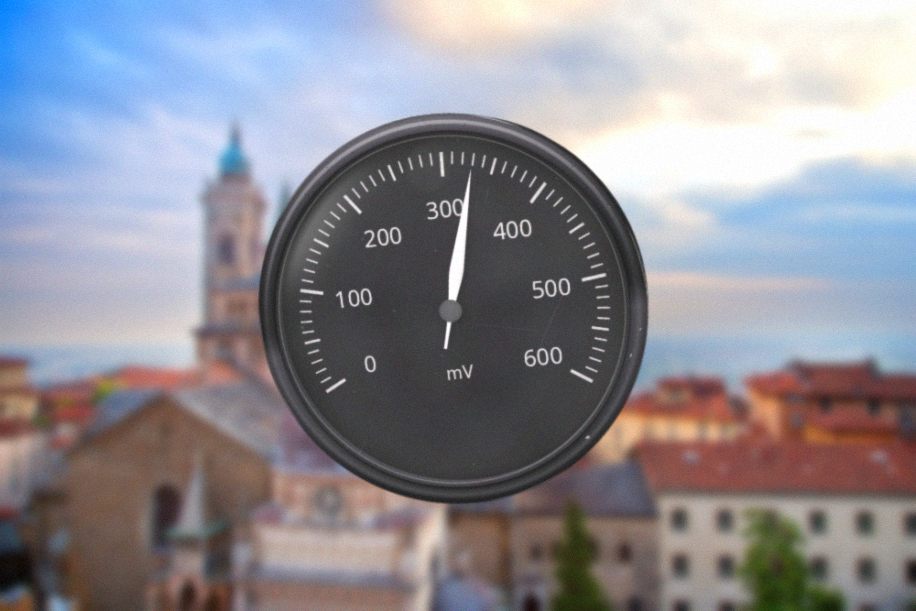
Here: 330
